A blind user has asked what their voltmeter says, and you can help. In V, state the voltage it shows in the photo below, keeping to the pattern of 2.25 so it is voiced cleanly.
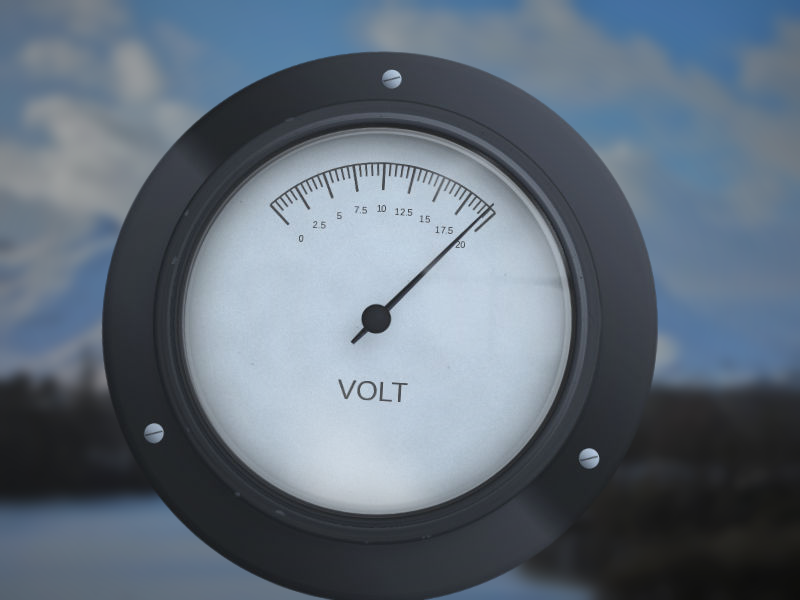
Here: 19.5
